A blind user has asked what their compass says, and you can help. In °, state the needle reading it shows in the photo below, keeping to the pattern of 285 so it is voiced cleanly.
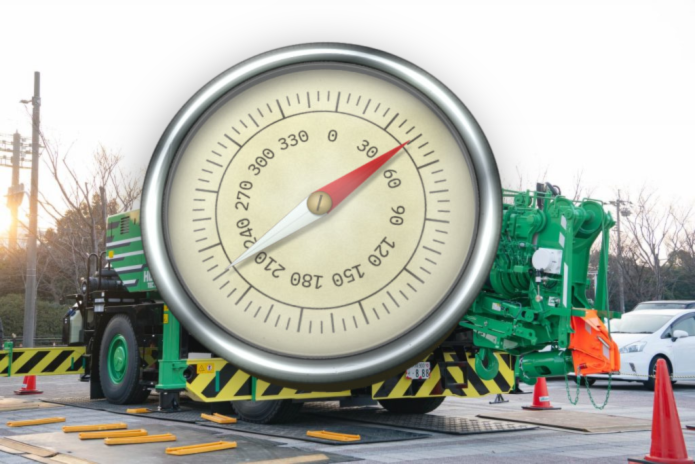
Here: 45
